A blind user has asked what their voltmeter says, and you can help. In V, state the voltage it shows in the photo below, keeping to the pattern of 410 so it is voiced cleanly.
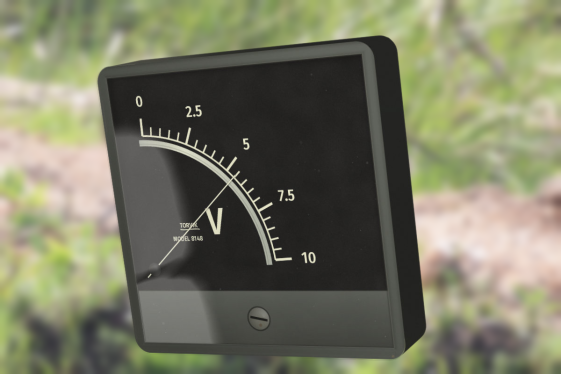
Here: 5.5
